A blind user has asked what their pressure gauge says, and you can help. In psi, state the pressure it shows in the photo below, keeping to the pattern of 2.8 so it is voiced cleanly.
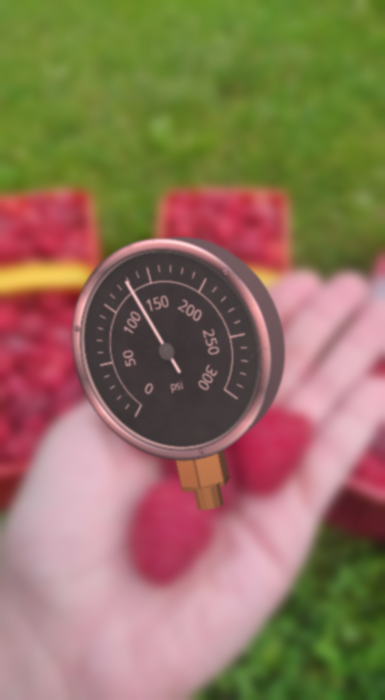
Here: 130
